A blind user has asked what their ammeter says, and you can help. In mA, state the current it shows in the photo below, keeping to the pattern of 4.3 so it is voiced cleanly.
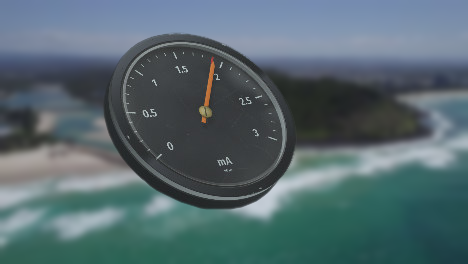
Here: 1.9
